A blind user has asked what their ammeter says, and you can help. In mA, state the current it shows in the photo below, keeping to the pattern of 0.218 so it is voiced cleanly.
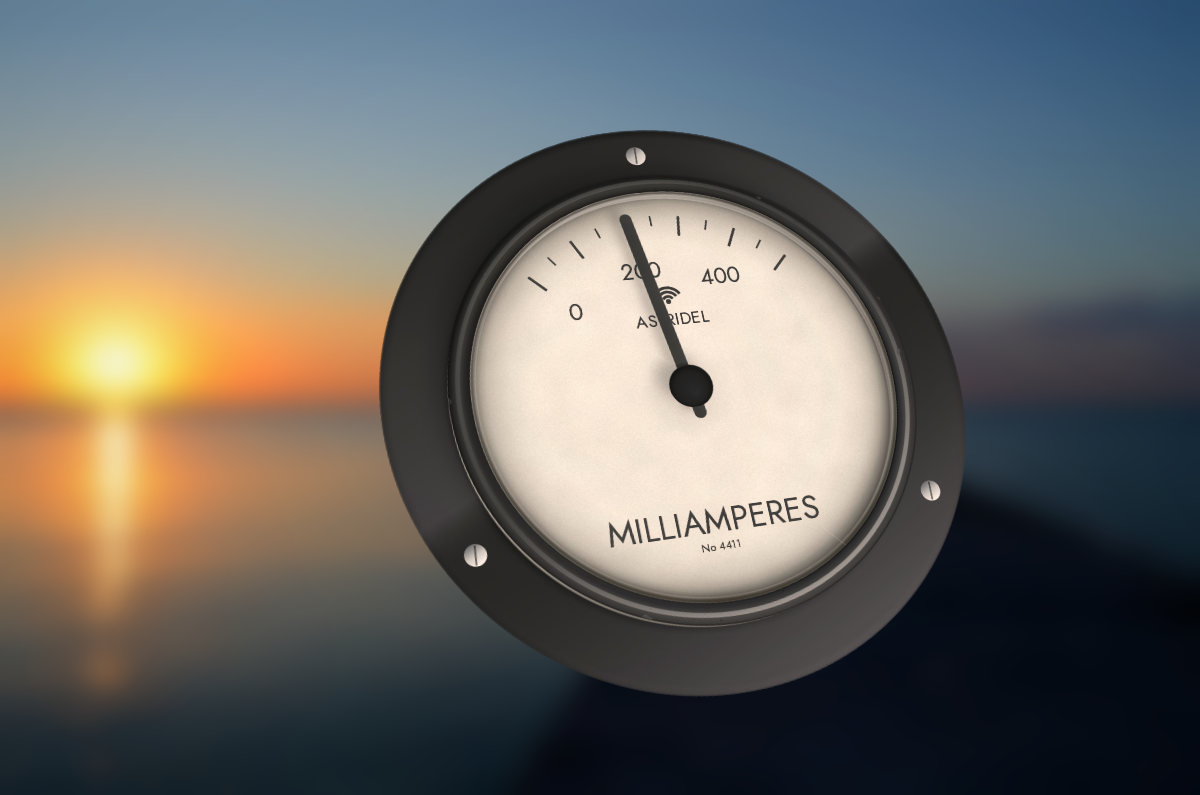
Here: 200
